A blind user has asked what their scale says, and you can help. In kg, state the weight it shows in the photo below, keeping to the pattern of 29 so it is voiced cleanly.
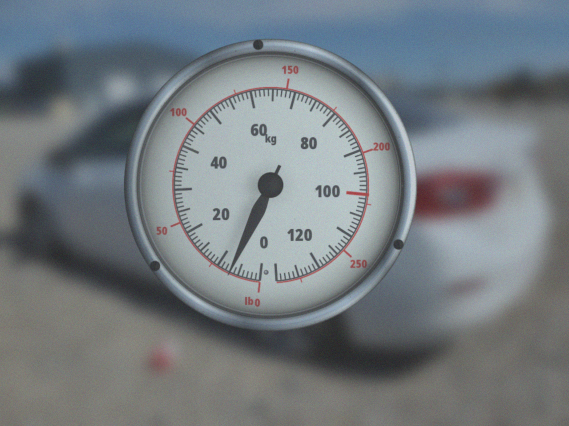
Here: 7
